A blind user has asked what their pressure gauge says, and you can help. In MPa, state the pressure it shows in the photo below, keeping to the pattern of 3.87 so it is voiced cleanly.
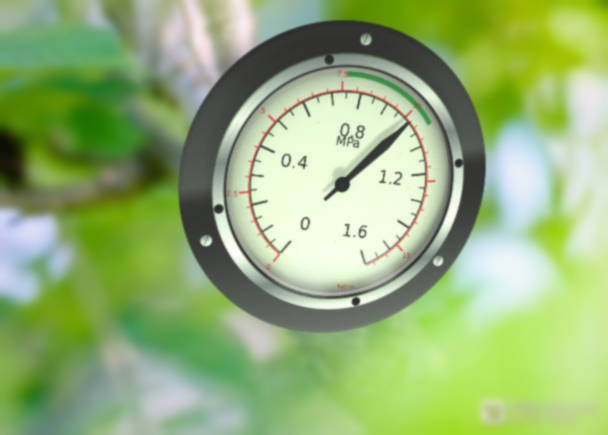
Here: 1
